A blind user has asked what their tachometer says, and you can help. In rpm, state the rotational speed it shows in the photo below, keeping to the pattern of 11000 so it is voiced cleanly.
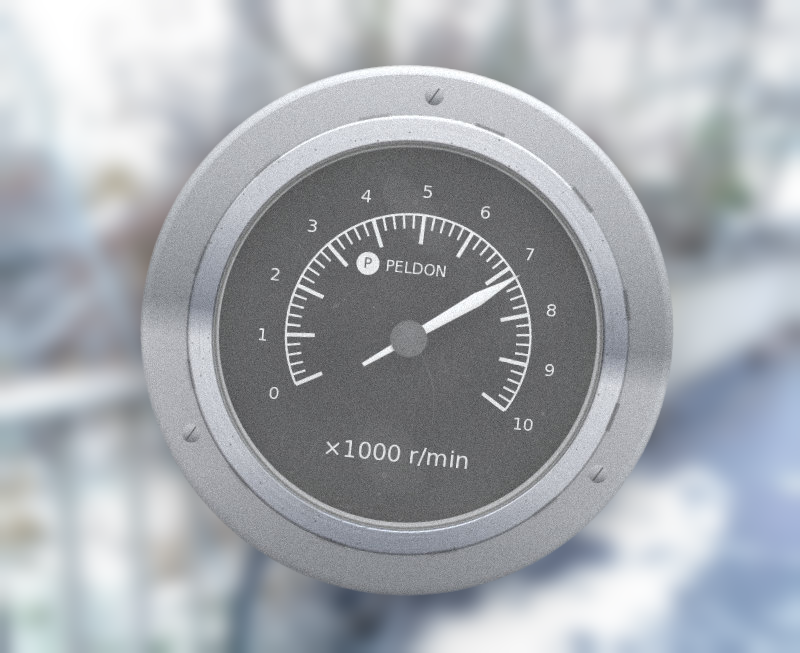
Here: 7200
